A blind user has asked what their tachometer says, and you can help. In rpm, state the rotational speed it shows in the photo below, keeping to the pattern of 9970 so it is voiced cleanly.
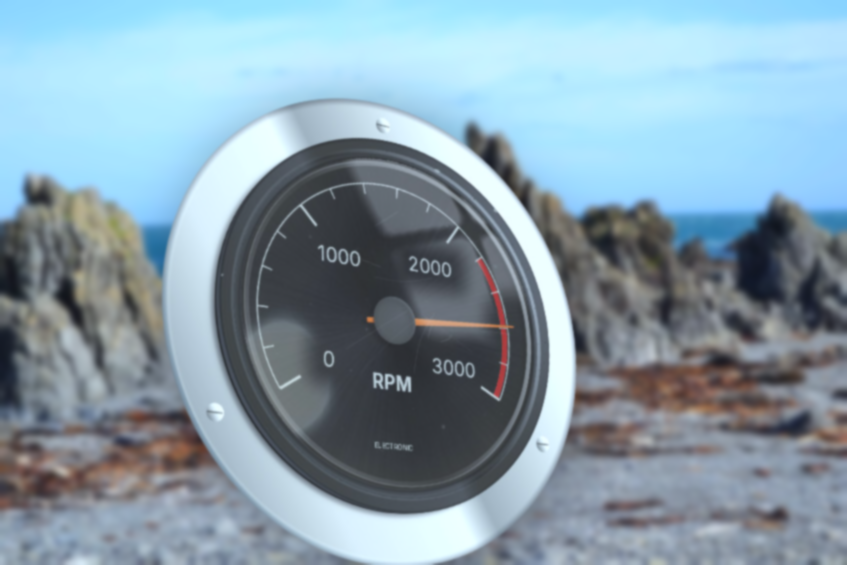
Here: 2600
